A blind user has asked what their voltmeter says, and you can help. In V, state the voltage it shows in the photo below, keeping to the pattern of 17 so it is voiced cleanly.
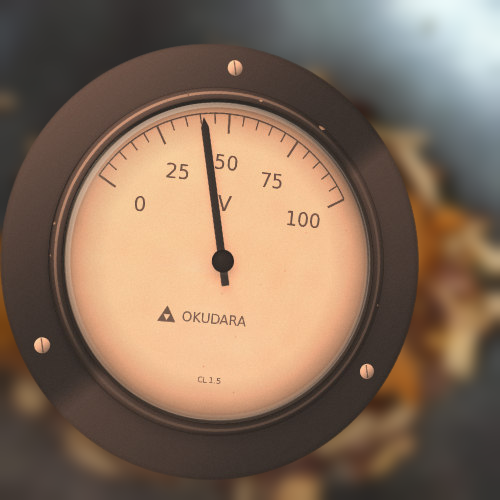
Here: 40
